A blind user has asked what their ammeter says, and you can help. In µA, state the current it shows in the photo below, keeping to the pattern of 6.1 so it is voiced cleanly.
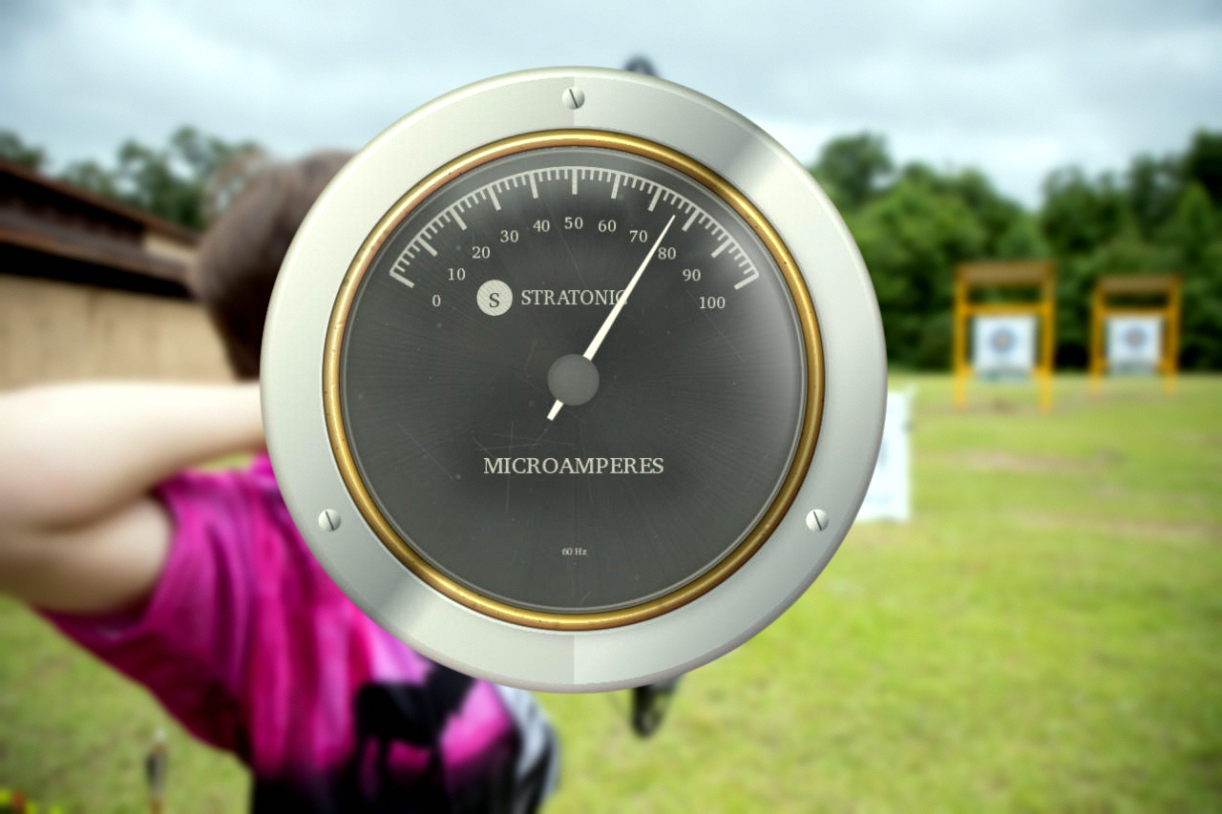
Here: 76
